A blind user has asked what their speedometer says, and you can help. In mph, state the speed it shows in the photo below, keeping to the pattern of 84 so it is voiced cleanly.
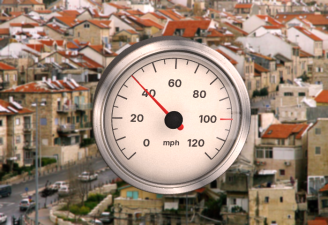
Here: 40
